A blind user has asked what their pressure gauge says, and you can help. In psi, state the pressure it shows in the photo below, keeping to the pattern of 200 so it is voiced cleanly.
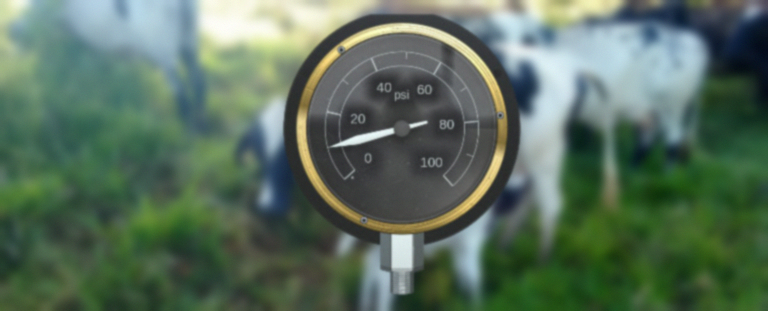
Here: 10
